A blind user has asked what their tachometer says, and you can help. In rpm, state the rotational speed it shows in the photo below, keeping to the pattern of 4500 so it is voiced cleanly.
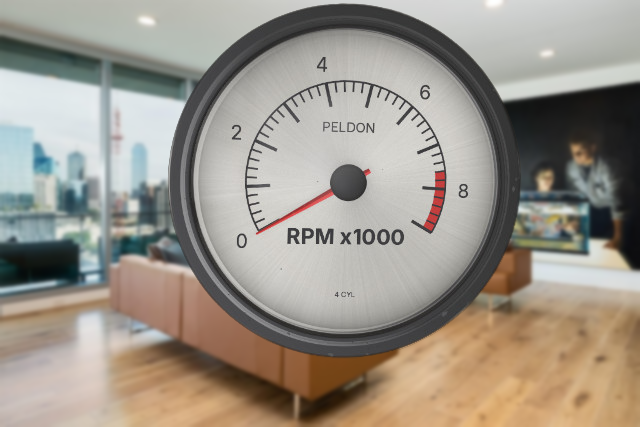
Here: 0
